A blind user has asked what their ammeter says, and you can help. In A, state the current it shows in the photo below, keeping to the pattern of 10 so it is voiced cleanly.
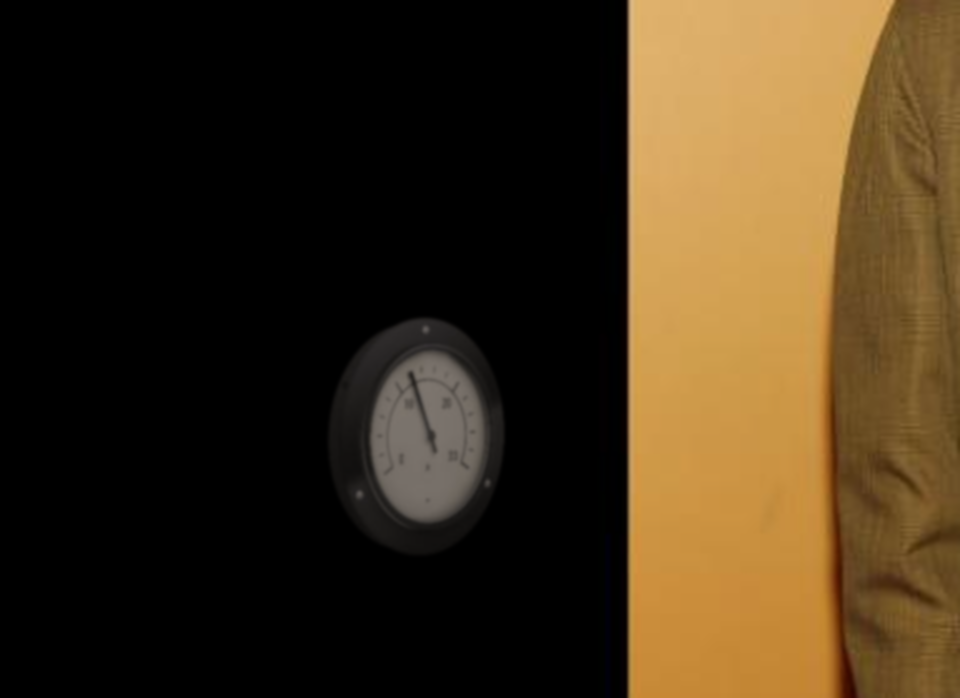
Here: 12
